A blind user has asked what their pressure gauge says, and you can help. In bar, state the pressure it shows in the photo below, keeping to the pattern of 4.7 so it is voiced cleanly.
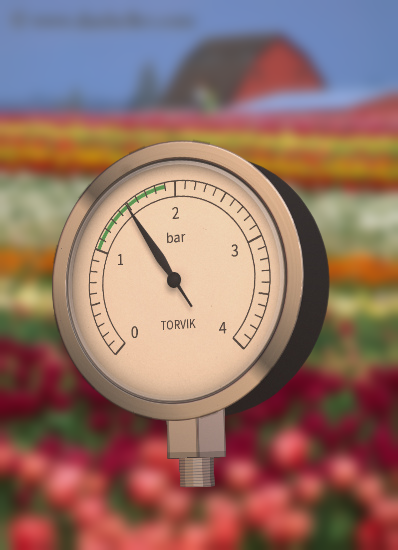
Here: 1.5
